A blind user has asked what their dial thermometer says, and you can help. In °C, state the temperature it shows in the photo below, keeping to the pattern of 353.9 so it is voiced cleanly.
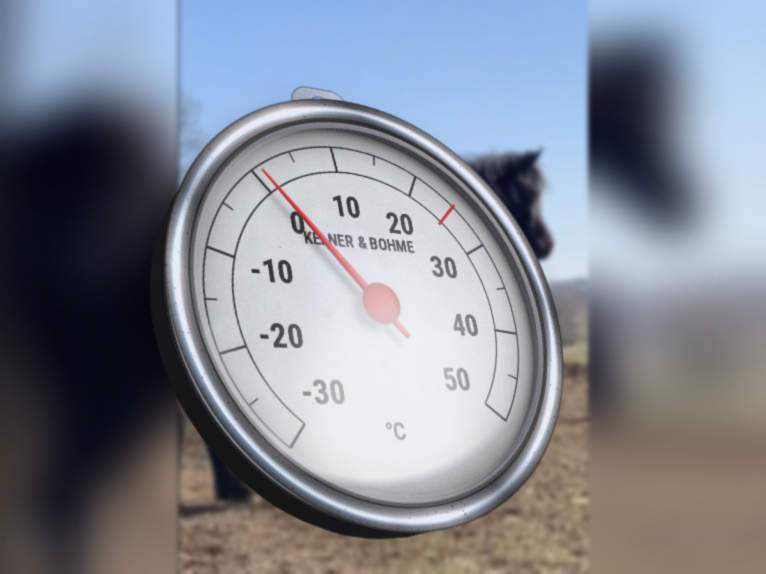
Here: 0
